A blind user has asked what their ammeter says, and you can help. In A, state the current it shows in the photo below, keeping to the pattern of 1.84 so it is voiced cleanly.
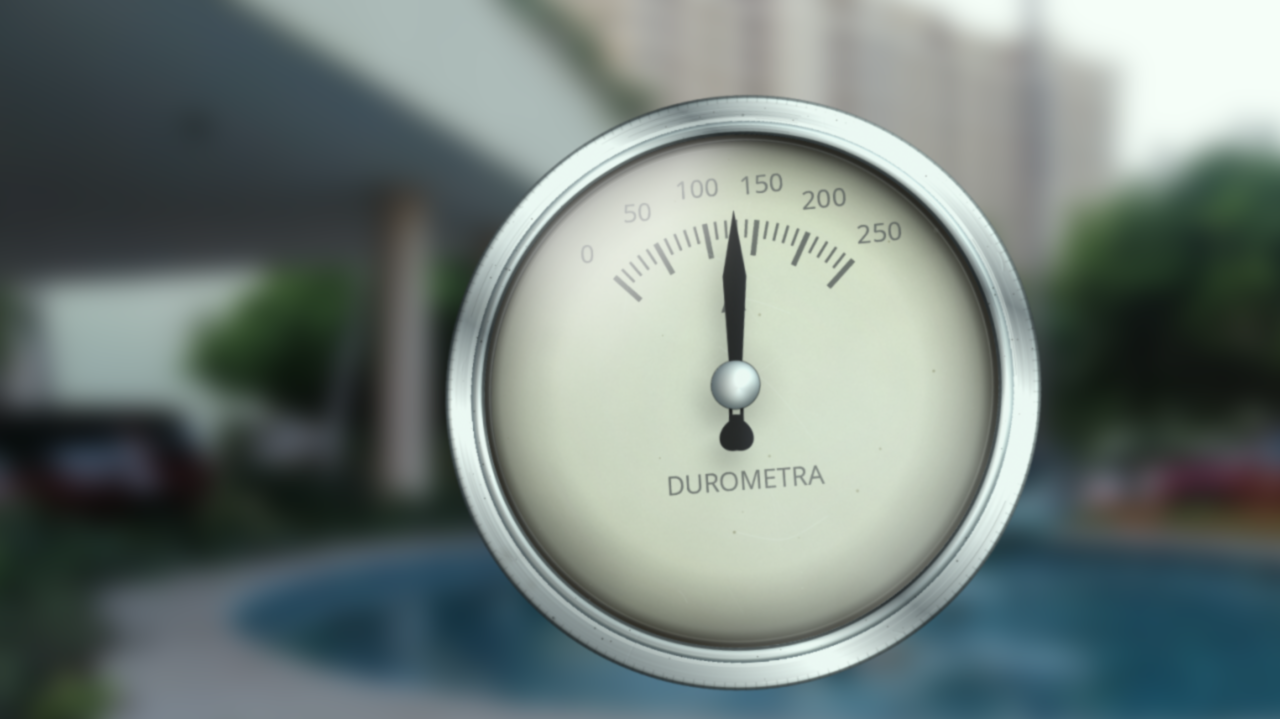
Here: 130
